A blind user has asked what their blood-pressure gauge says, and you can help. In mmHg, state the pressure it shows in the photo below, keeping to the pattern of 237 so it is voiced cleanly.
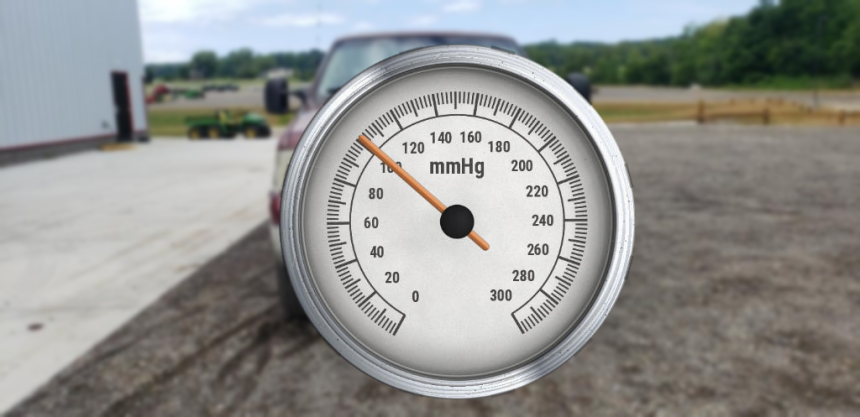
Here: 102
